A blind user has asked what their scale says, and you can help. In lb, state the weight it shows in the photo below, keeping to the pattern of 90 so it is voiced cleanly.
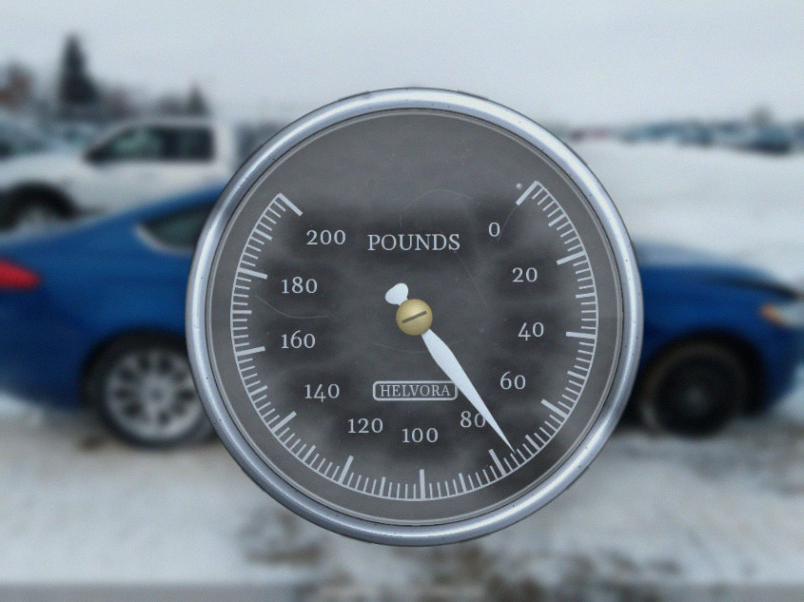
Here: 75
